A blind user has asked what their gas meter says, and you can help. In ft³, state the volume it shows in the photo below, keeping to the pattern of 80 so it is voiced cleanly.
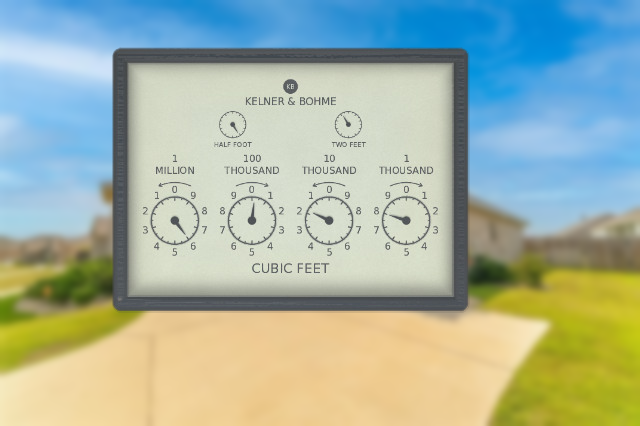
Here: 601800
